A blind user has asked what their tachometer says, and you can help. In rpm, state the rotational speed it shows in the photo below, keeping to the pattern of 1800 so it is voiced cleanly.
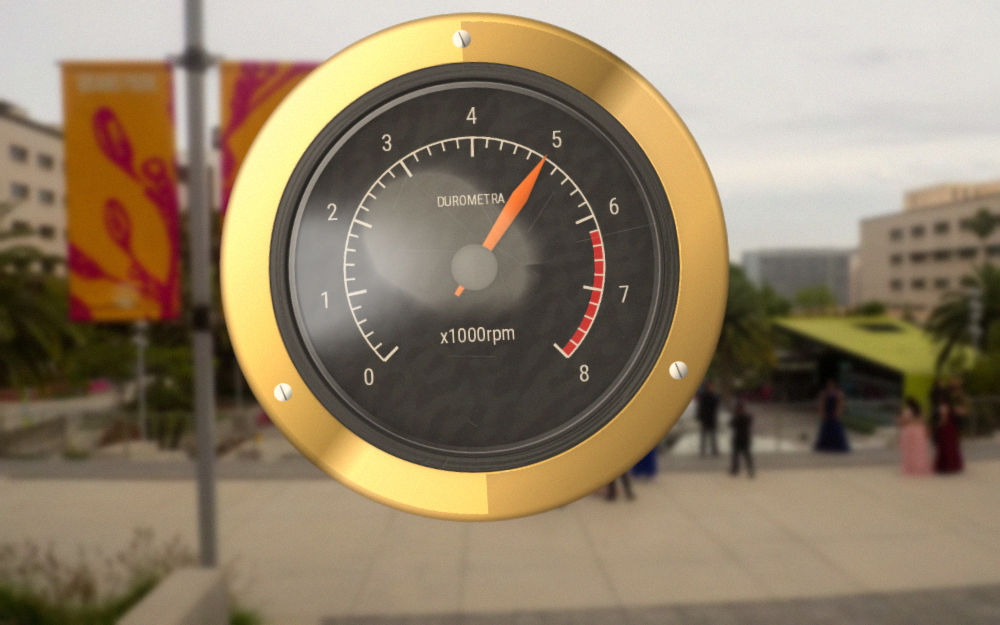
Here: 5000
